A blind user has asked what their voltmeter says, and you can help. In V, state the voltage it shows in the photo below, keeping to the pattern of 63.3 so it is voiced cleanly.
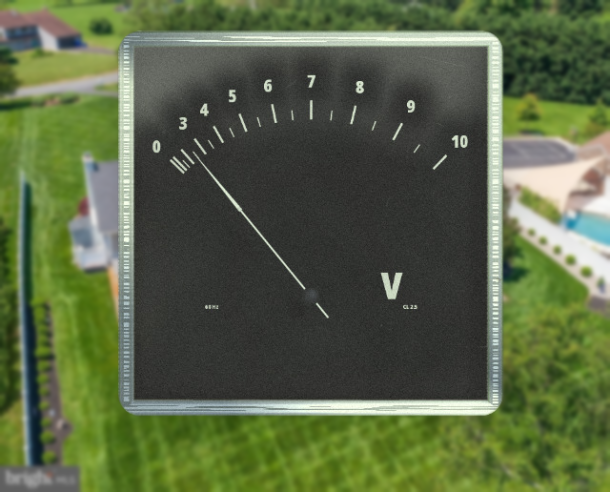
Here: 2.5
